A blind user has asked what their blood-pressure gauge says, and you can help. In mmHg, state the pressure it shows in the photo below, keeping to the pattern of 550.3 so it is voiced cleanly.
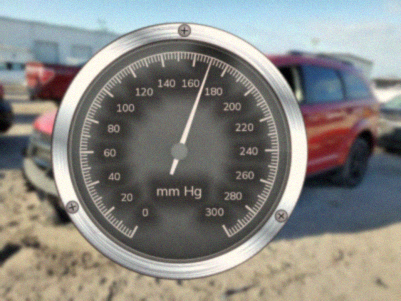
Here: 170
